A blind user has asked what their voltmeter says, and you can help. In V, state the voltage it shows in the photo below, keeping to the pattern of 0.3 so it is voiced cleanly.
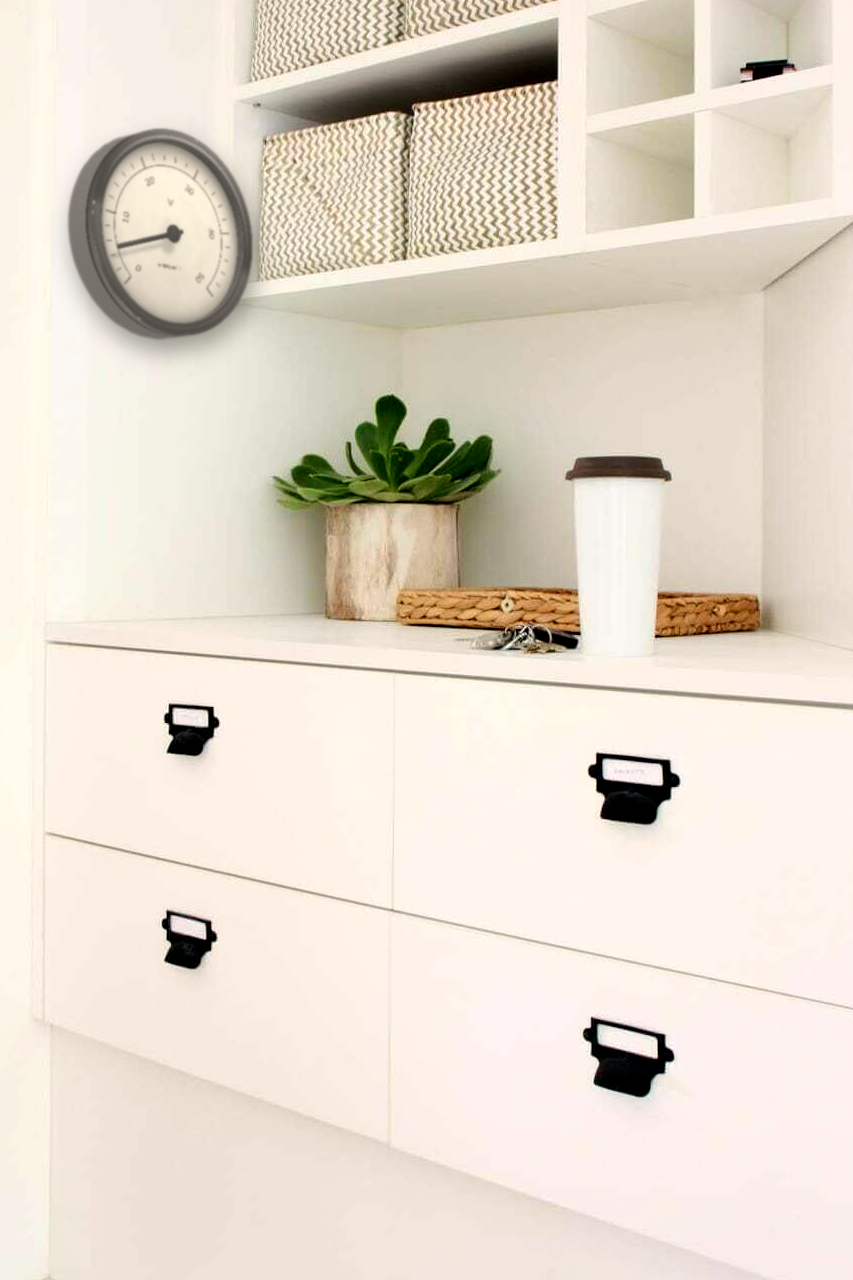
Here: 5
